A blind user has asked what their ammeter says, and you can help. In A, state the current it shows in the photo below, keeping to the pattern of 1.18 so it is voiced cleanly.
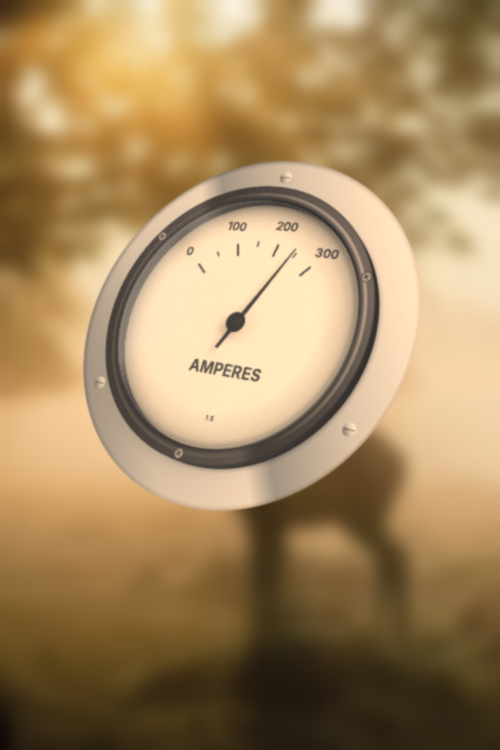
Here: 250
